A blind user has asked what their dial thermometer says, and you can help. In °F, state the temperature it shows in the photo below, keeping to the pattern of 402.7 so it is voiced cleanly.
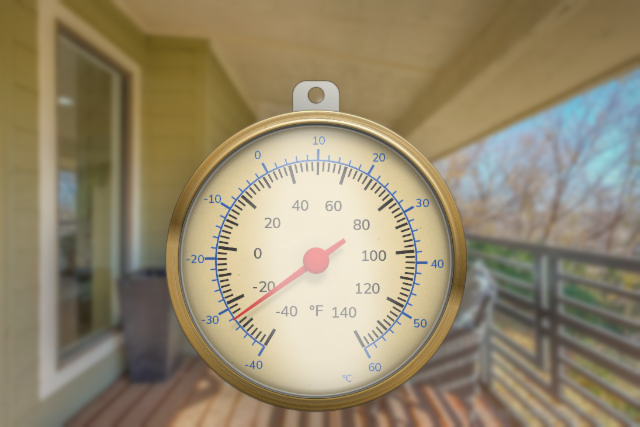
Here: -26
